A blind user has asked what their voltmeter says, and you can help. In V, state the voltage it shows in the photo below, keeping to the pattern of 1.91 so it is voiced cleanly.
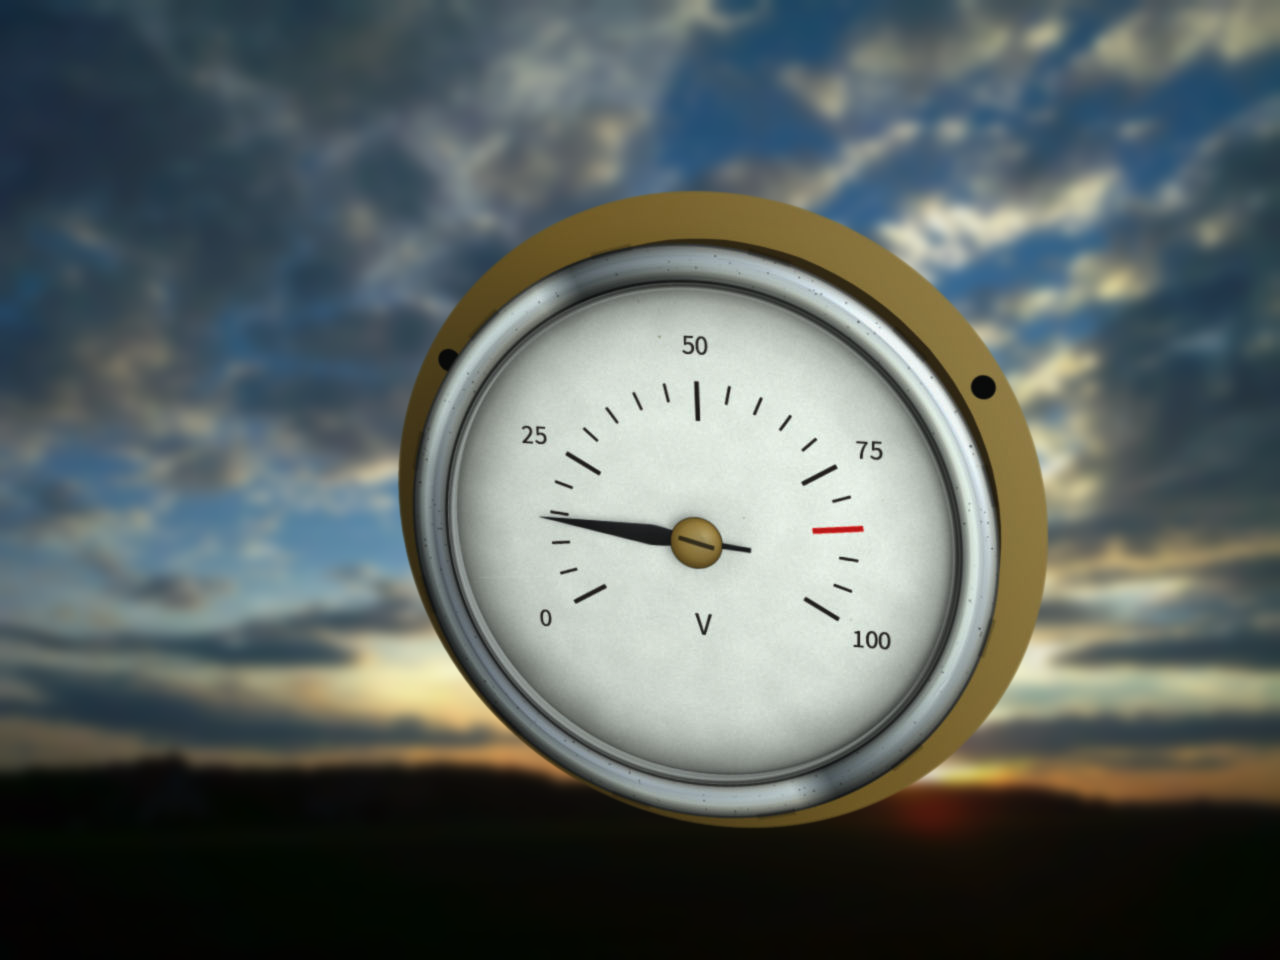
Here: 15
